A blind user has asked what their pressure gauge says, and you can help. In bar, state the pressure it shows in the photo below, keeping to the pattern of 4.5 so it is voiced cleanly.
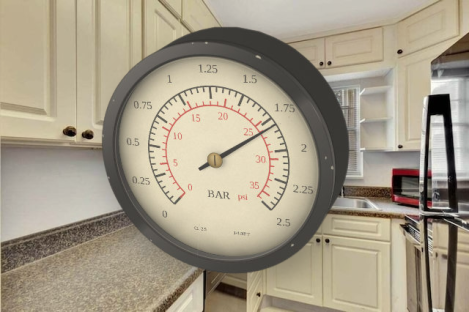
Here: 1.8
